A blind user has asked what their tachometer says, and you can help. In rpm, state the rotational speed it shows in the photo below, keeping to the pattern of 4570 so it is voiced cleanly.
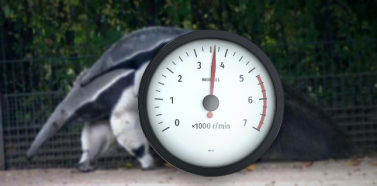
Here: 3625
